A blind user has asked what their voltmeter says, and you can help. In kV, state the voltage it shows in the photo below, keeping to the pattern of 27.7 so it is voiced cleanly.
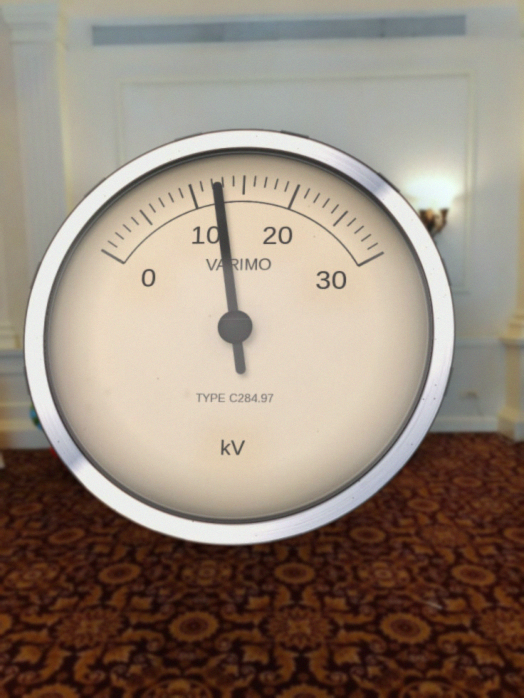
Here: 12.5
